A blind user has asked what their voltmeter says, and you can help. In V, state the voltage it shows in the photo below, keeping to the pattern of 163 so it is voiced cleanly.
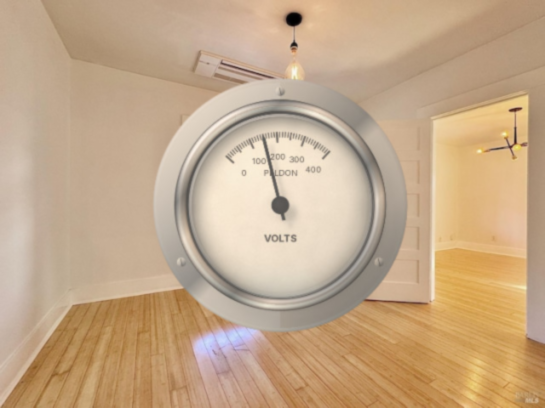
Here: 150
